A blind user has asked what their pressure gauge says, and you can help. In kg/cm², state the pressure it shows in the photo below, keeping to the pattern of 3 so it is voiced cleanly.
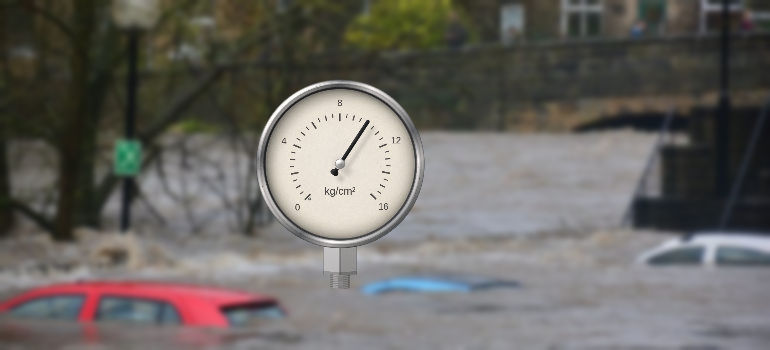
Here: 10
